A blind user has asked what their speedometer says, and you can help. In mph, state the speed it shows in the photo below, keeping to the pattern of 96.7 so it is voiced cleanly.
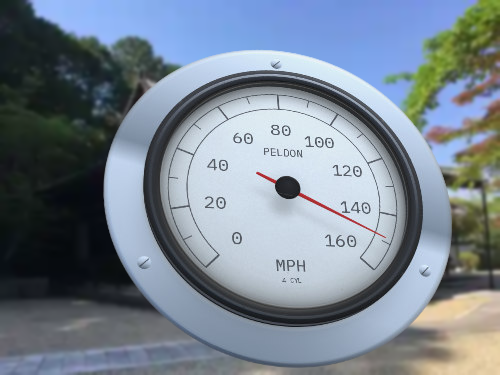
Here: 150
